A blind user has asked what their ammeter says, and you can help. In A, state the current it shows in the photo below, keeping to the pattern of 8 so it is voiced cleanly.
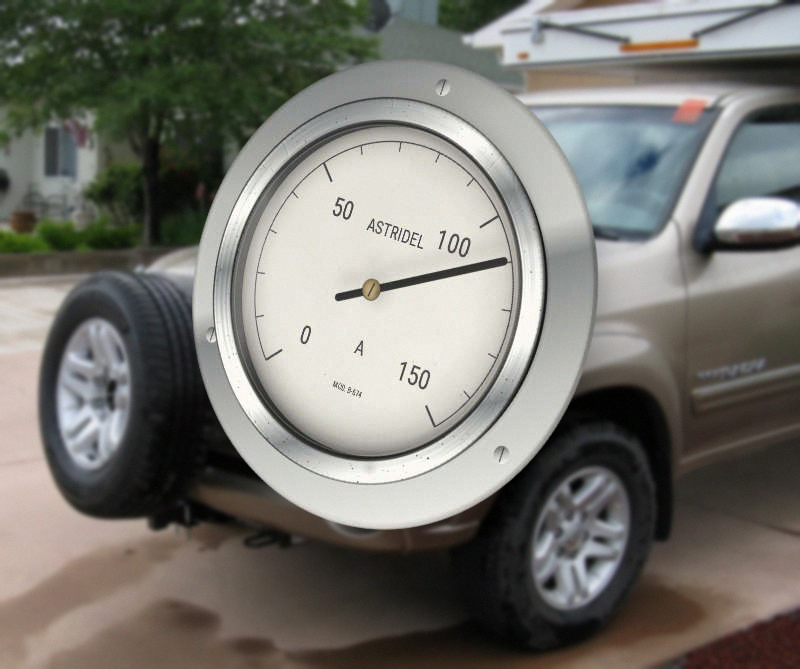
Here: 110
